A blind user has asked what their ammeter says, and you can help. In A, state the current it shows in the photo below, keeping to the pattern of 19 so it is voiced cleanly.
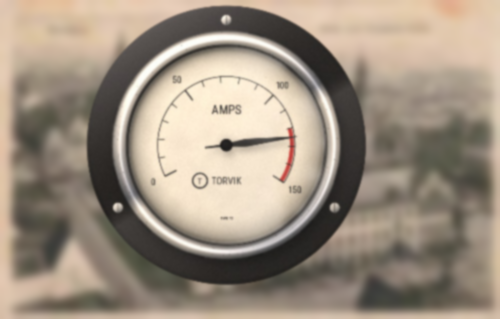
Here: 125
